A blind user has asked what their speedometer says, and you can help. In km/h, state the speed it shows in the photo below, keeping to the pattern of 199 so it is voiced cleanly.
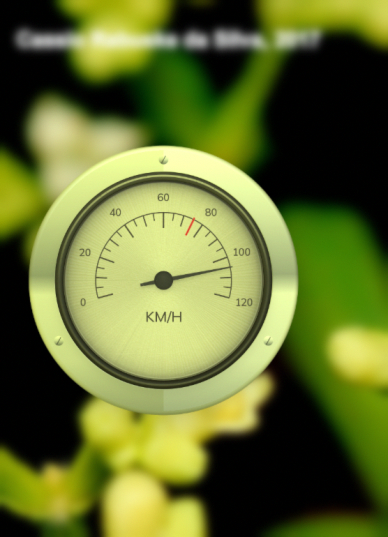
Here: 105
